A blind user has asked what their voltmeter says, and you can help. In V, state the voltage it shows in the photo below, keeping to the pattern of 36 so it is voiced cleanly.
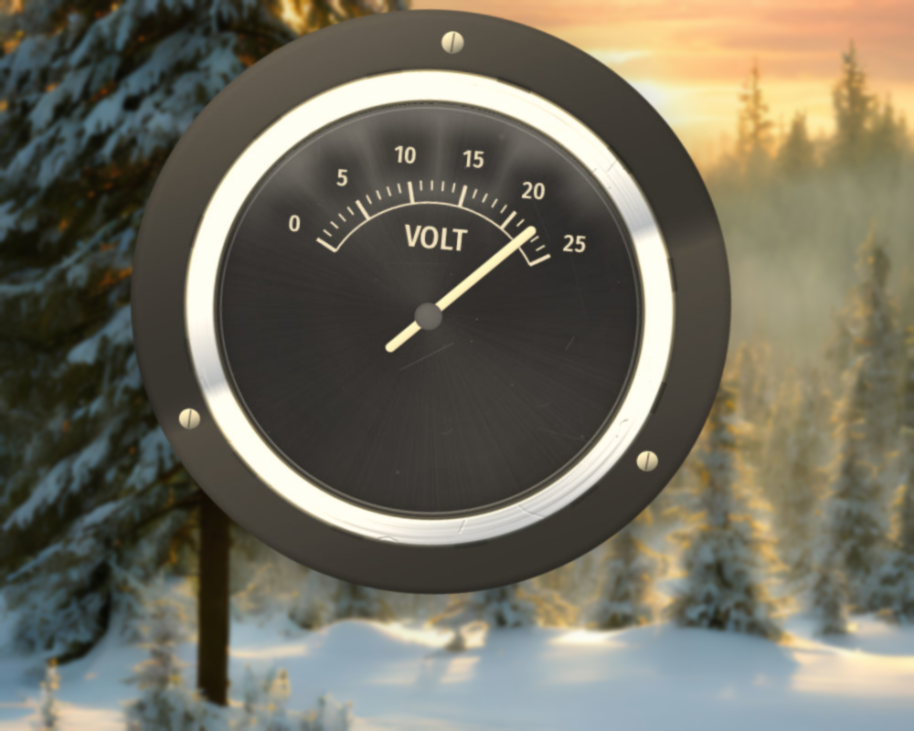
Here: 22
